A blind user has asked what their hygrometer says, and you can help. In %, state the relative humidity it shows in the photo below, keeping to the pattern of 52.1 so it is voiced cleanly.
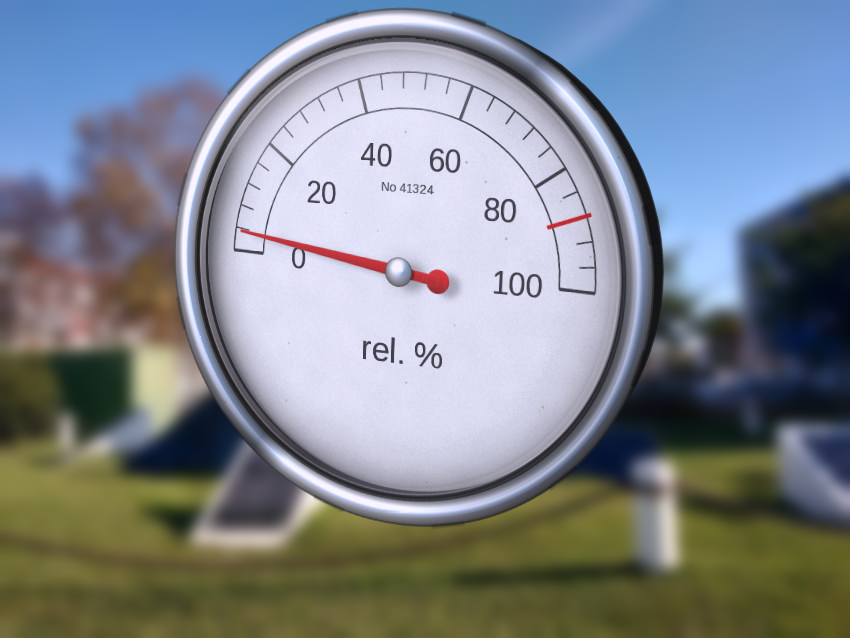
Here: 4
